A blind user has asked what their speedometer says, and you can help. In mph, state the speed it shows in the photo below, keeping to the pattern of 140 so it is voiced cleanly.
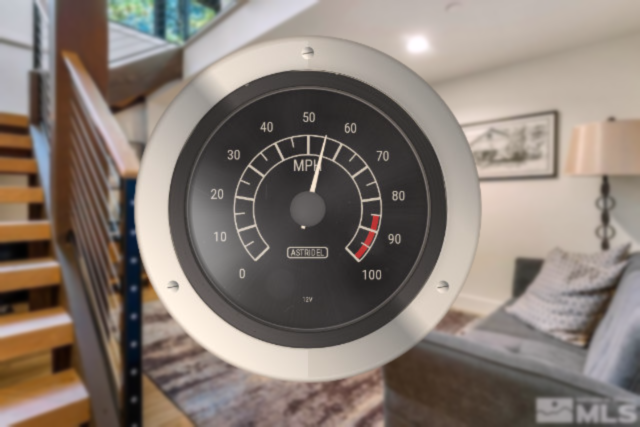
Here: 55
